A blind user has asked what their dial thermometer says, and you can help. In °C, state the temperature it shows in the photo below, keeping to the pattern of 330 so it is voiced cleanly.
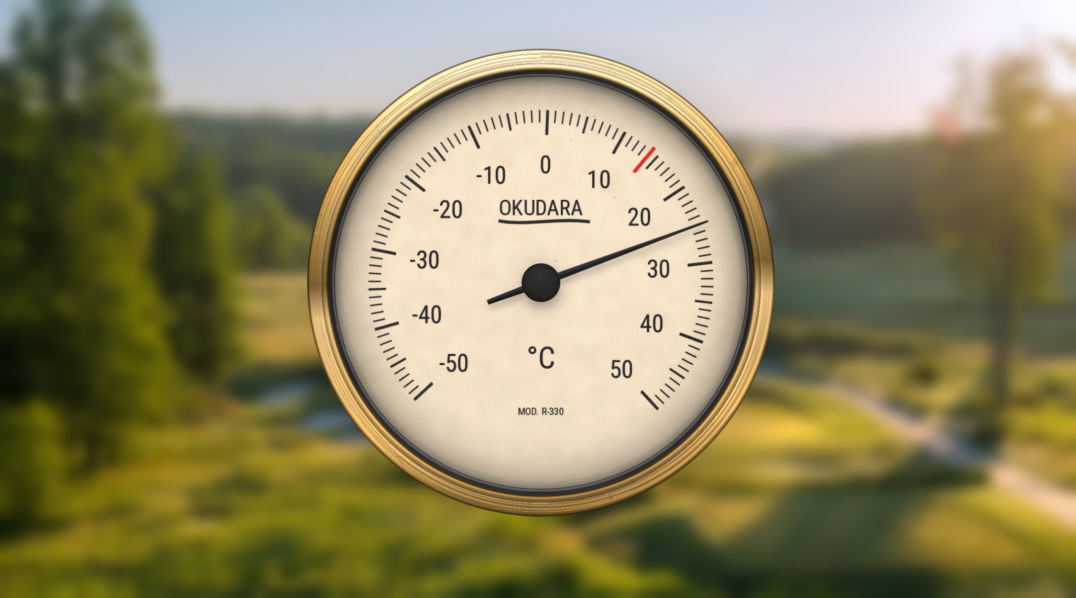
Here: 25
